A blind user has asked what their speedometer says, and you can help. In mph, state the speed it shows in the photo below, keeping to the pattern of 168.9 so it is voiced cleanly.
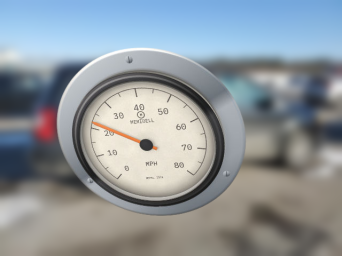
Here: 22.5
